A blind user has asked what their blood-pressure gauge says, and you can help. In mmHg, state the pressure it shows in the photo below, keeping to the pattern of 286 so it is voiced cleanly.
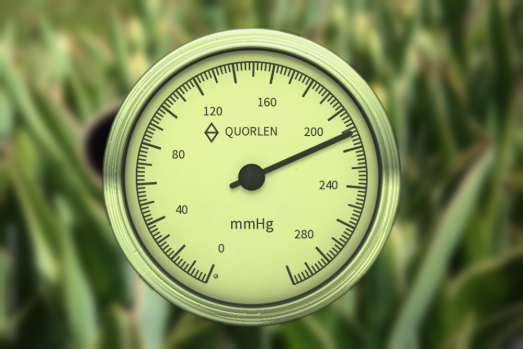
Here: 212
